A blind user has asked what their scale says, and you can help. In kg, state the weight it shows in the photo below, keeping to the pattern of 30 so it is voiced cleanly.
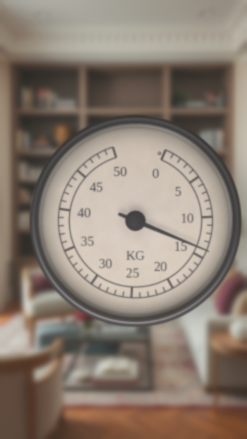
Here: 14
